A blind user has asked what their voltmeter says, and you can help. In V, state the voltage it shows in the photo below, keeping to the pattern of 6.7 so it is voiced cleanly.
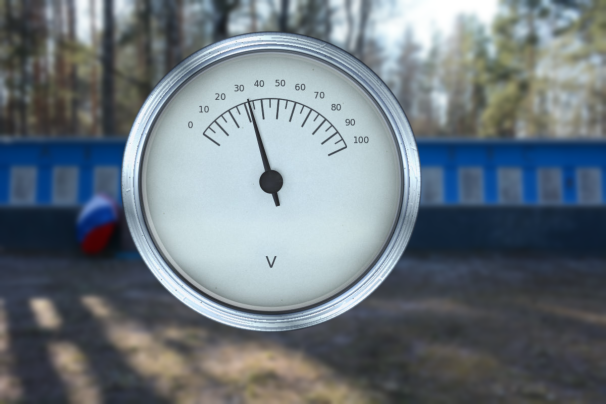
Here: 32.5
